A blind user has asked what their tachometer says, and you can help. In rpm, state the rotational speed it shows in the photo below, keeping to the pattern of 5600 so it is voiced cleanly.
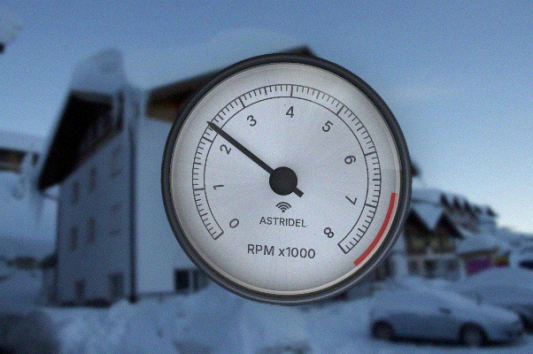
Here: 2300
